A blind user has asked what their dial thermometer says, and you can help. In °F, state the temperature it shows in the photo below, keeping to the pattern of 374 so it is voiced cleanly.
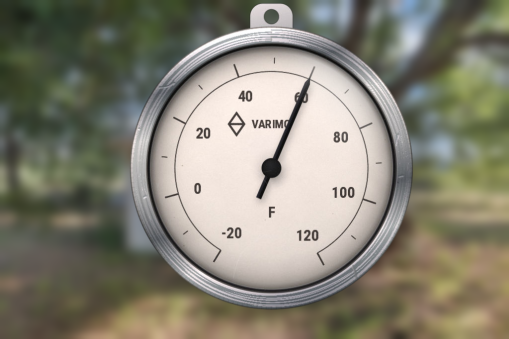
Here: 60
